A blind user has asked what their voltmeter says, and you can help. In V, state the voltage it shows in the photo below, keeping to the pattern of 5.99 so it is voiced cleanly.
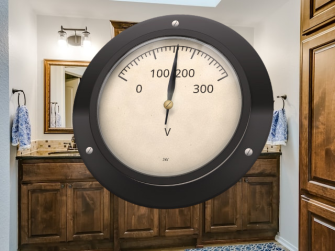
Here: 160
